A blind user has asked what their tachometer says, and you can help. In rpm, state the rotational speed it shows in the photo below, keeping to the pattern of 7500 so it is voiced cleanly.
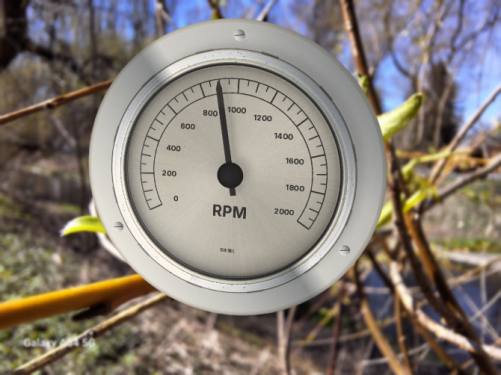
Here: 900
